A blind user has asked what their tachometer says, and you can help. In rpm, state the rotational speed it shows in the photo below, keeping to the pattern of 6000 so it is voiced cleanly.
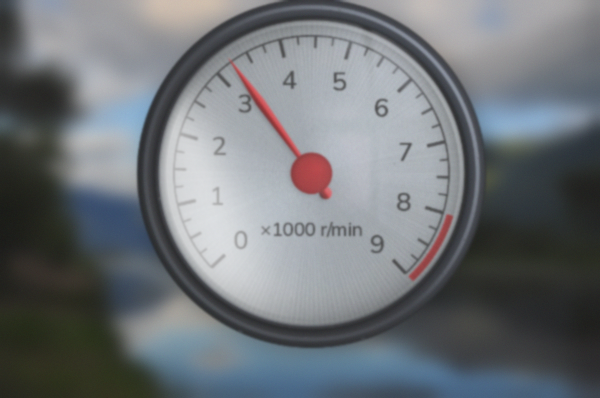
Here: 3250
